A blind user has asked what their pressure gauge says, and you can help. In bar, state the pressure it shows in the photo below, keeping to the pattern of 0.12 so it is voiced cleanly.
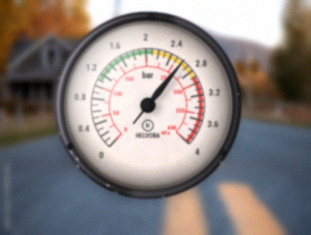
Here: 2.6
